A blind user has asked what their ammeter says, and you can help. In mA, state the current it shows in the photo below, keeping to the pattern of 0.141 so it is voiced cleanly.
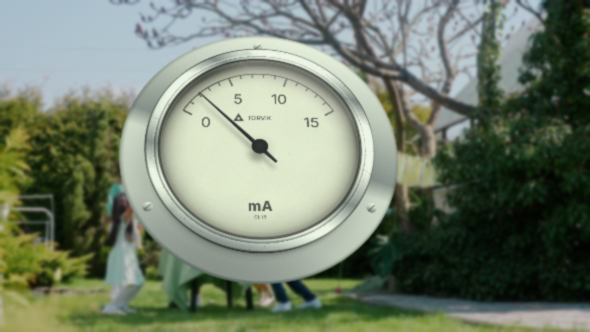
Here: 2
